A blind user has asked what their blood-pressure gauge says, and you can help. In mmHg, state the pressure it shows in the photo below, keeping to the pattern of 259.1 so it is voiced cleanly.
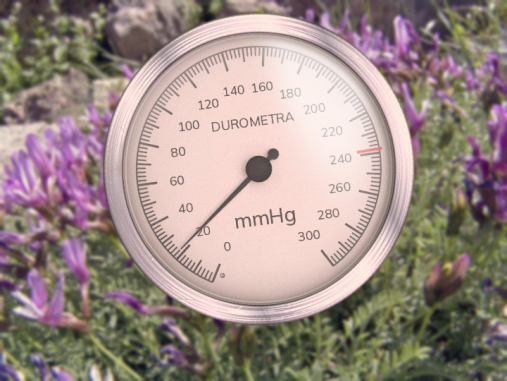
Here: 22
